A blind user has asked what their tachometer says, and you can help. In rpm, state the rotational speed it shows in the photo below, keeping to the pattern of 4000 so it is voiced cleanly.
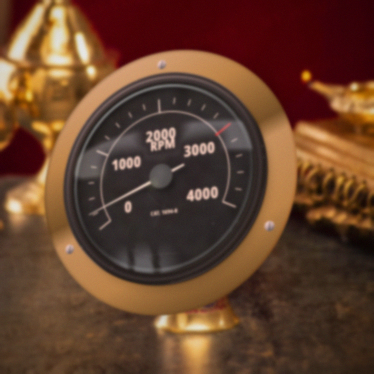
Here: 200
